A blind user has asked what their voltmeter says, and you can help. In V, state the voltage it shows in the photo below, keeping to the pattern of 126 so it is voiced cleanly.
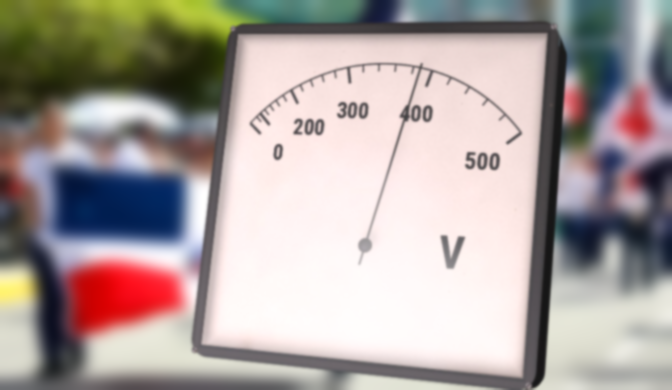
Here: 390
